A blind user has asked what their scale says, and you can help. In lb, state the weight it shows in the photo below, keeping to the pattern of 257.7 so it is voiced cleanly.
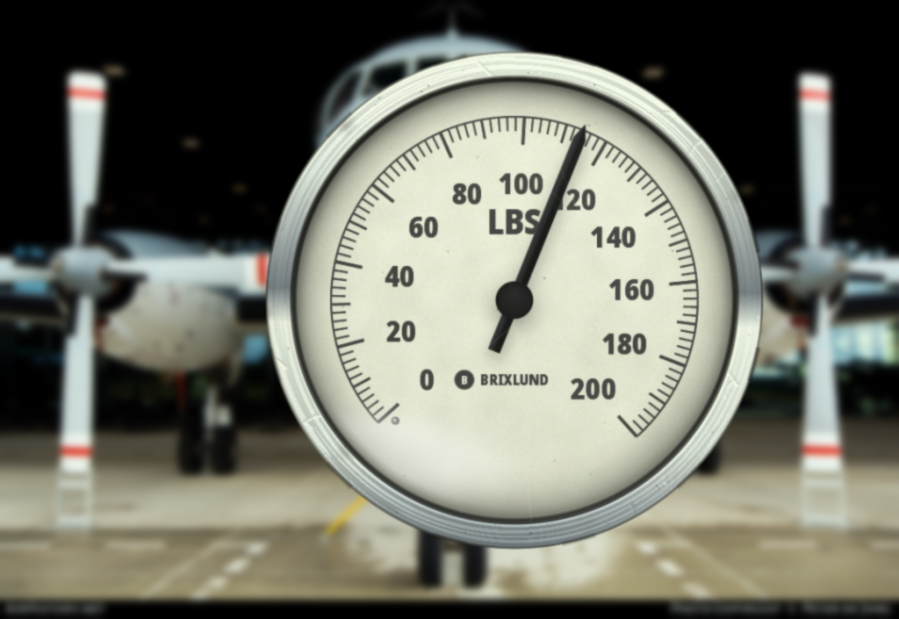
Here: 114
